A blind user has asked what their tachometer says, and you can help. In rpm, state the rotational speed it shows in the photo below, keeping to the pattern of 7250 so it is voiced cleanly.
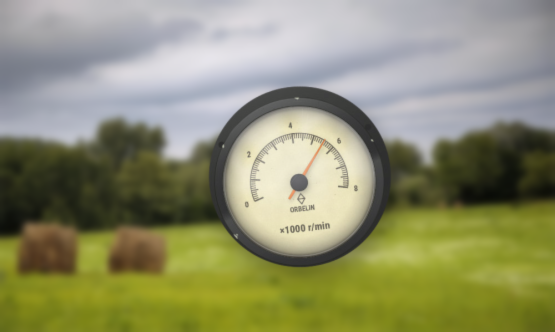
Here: 5500
